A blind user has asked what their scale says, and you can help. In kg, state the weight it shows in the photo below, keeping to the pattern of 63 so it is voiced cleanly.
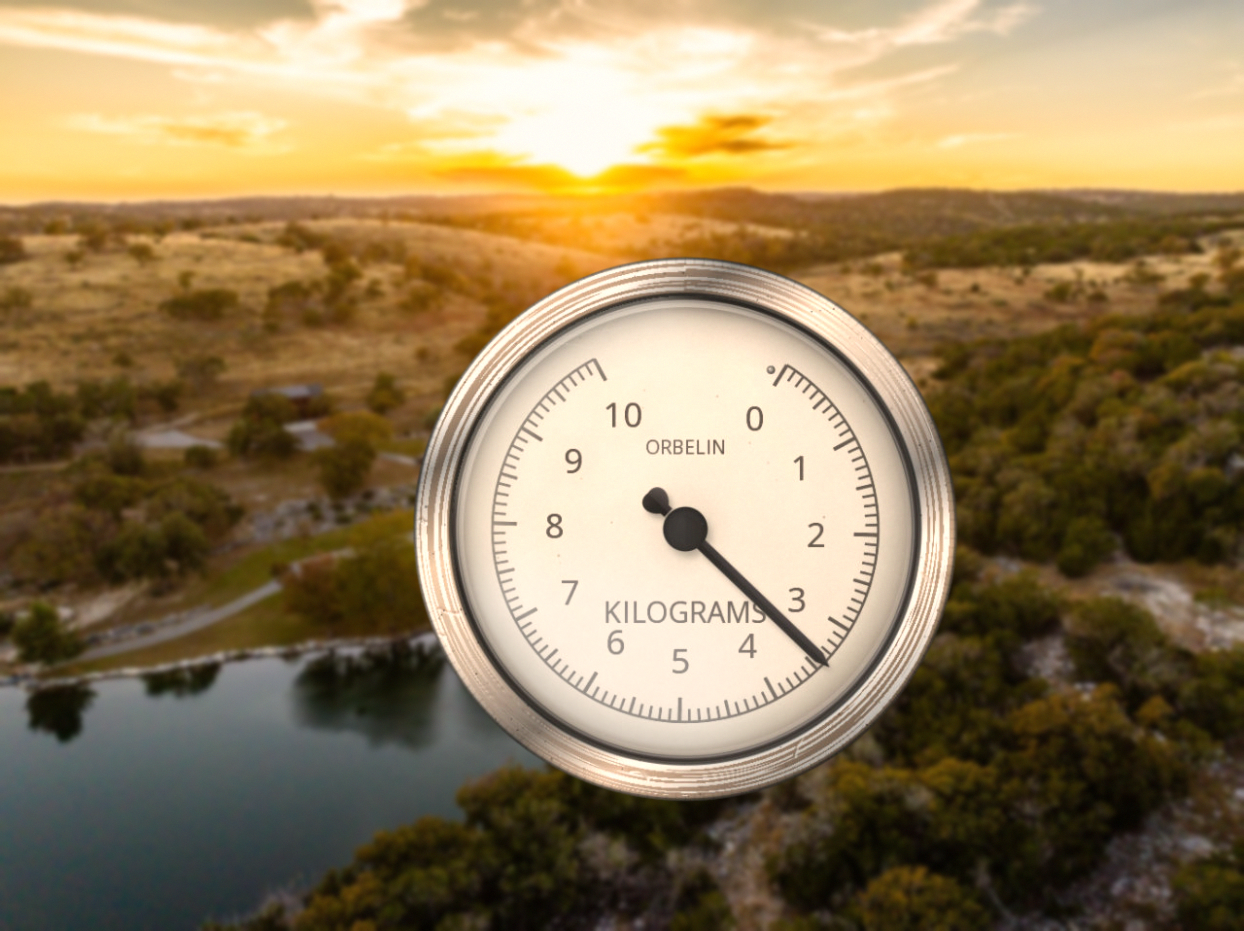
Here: 3.4
